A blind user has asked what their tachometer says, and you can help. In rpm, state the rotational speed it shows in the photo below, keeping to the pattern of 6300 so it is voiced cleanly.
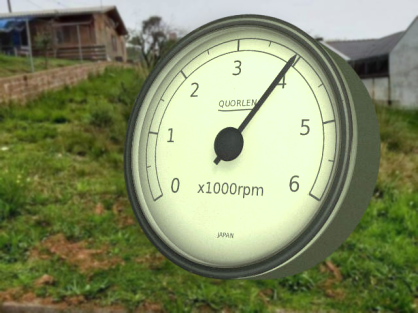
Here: 4000
